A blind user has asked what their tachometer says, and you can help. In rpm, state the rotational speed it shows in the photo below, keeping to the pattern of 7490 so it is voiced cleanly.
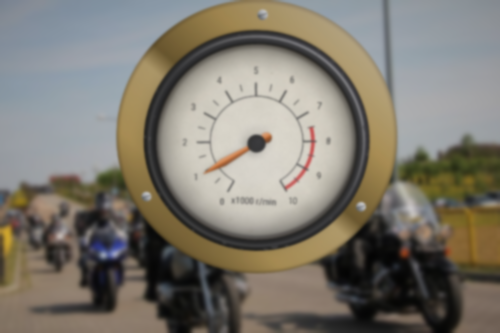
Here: 1000
